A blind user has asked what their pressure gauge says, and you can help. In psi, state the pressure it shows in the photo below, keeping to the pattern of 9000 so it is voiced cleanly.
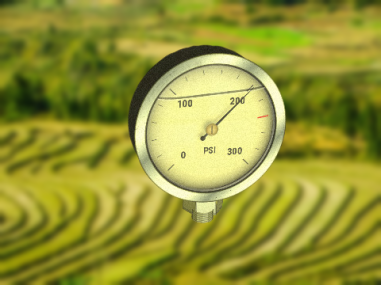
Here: 200
